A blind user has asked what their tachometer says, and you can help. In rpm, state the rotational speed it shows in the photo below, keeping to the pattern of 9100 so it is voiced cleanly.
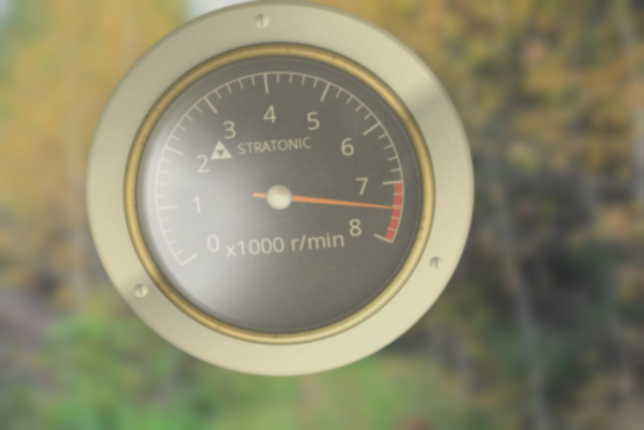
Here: 7400
